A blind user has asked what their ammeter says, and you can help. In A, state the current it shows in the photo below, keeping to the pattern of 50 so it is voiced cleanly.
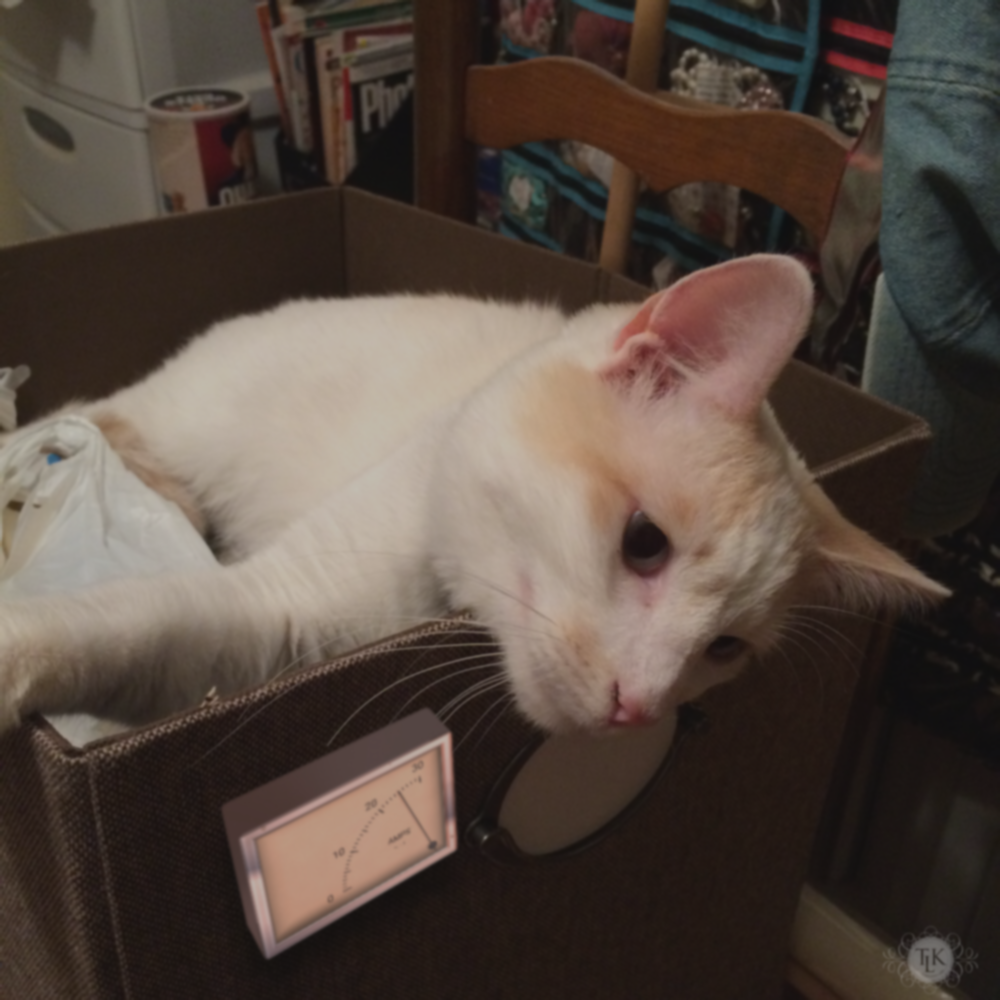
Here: 25
